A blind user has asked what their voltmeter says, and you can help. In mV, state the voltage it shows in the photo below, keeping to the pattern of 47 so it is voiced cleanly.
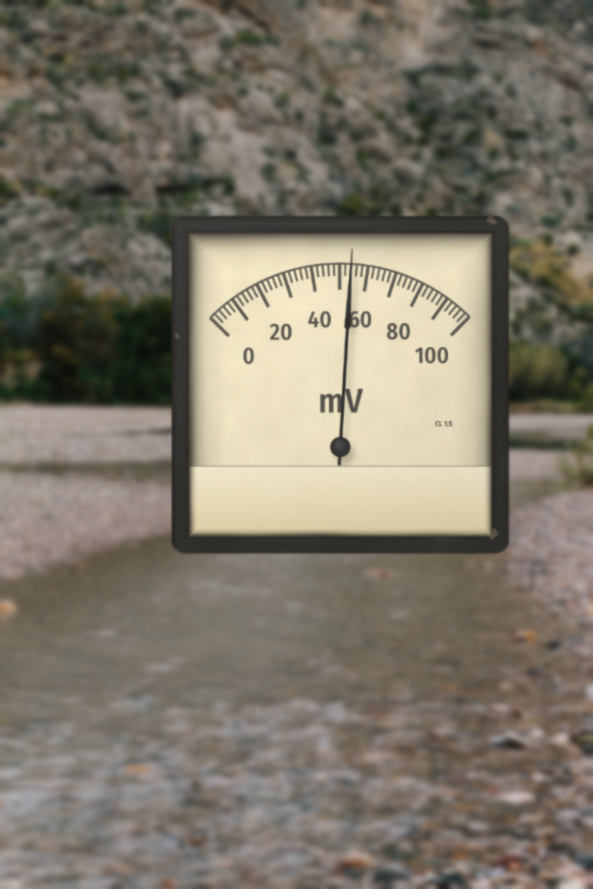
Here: 54
